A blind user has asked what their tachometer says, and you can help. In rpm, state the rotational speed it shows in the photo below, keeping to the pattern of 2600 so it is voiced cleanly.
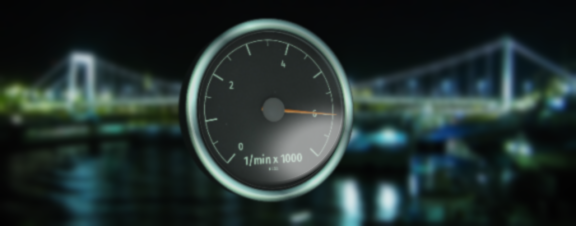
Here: 6000
